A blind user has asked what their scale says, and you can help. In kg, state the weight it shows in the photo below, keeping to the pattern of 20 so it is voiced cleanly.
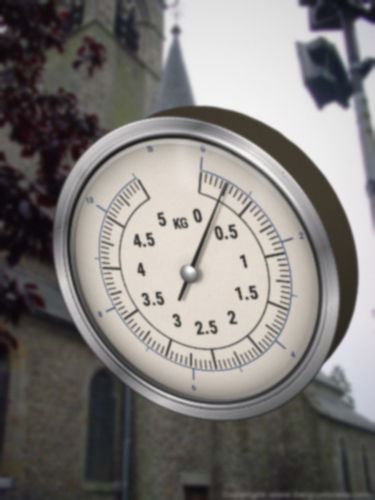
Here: 0.25
